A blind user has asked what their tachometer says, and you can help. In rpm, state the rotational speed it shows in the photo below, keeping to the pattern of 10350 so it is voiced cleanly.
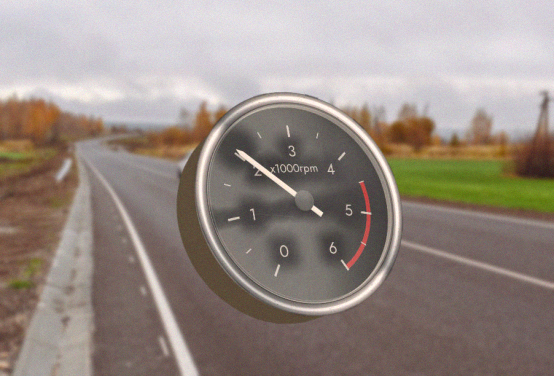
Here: 2000
